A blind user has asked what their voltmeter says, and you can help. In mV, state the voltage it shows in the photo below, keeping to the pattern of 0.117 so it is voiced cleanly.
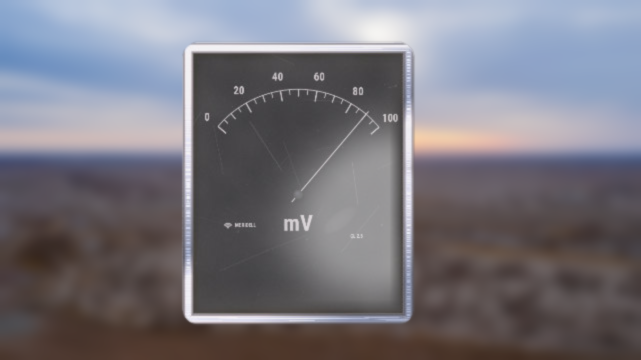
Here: 90
